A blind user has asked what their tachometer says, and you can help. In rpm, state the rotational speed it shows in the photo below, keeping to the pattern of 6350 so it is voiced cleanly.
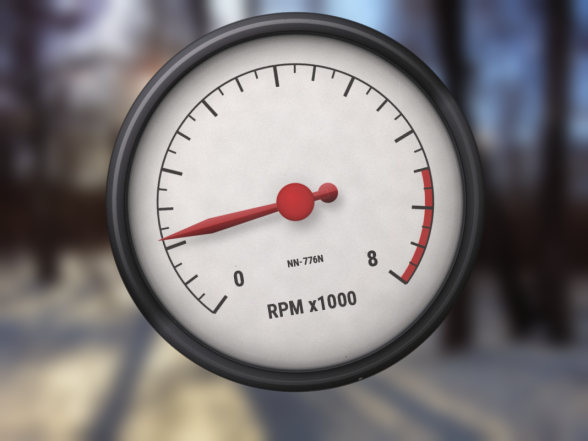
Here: 1125
